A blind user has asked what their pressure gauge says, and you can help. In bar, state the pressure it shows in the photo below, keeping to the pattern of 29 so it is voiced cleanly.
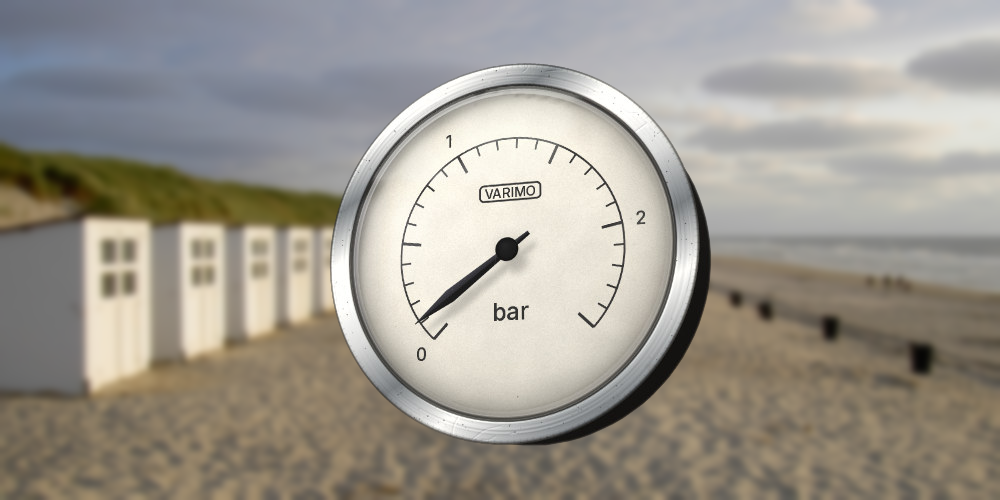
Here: 0.1
